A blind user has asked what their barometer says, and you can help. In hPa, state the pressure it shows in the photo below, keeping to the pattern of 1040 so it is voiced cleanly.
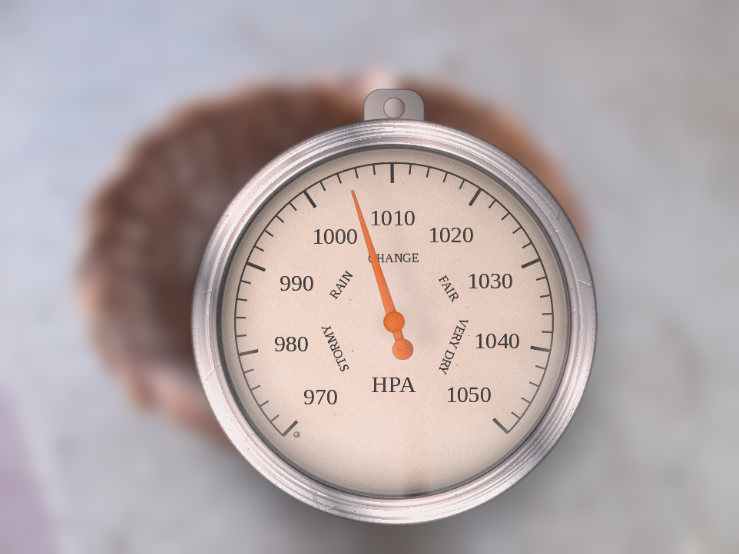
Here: 1005
